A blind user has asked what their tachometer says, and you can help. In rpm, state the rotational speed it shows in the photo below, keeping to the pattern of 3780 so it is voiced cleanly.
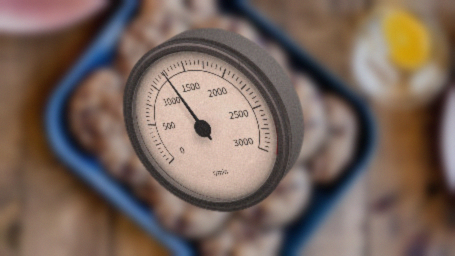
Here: 1250
